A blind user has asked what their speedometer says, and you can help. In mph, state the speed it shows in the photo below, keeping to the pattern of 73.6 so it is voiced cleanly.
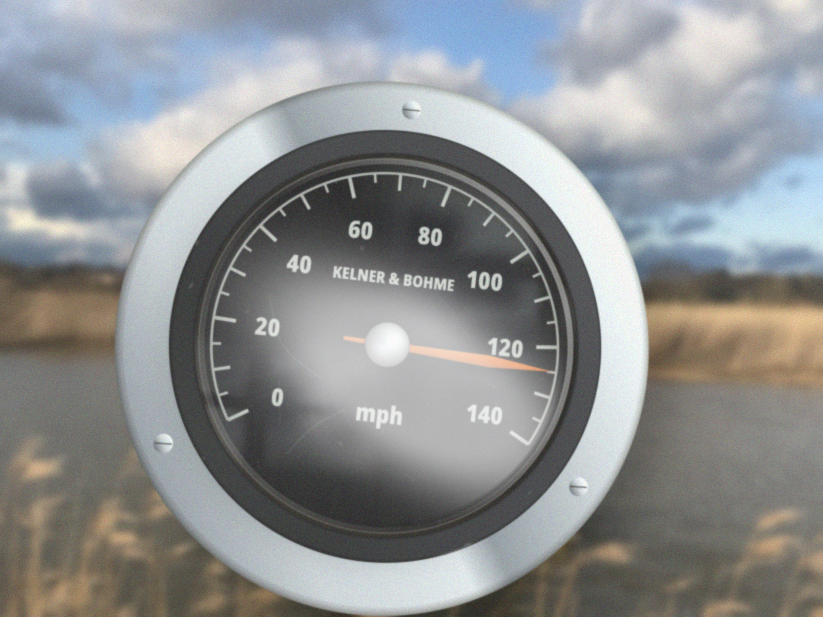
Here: 125
